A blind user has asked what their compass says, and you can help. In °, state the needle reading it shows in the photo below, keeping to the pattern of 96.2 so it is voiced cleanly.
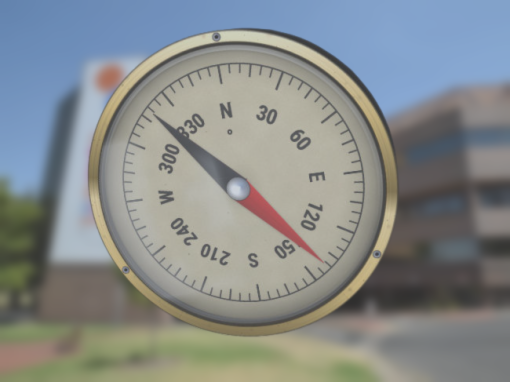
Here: 140
